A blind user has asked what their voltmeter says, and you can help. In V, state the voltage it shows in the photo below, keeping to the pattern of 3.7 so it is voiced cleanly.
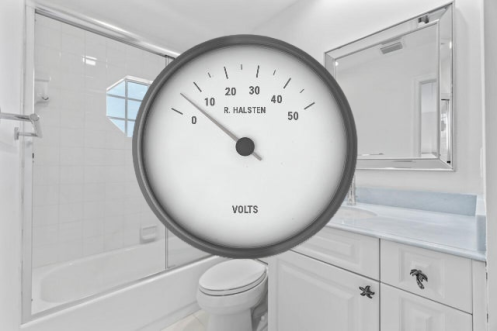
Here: 5
